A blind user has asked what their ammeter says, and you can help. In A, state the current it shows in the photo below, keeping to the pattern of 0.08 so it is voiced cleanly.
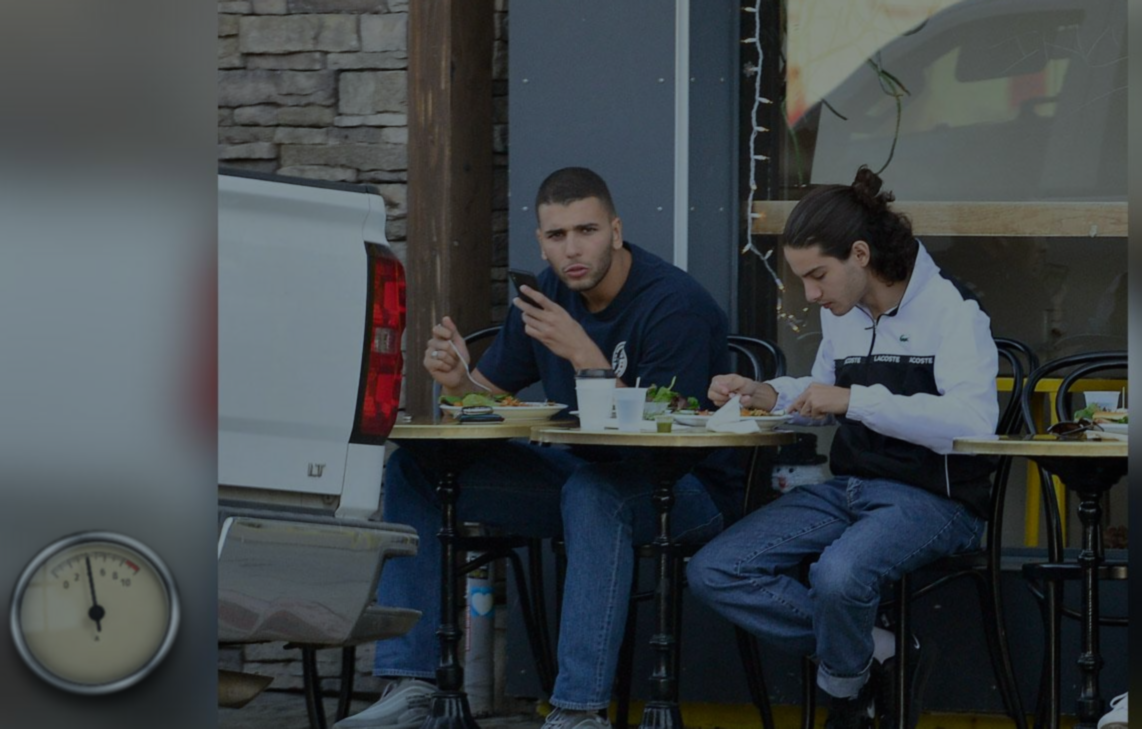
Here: 4
